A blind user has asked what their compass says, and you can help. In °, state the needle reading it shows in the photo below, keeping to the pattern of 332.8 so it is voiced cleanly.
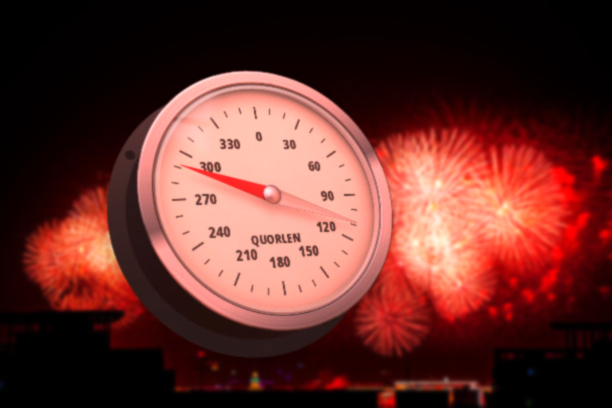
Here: 290
